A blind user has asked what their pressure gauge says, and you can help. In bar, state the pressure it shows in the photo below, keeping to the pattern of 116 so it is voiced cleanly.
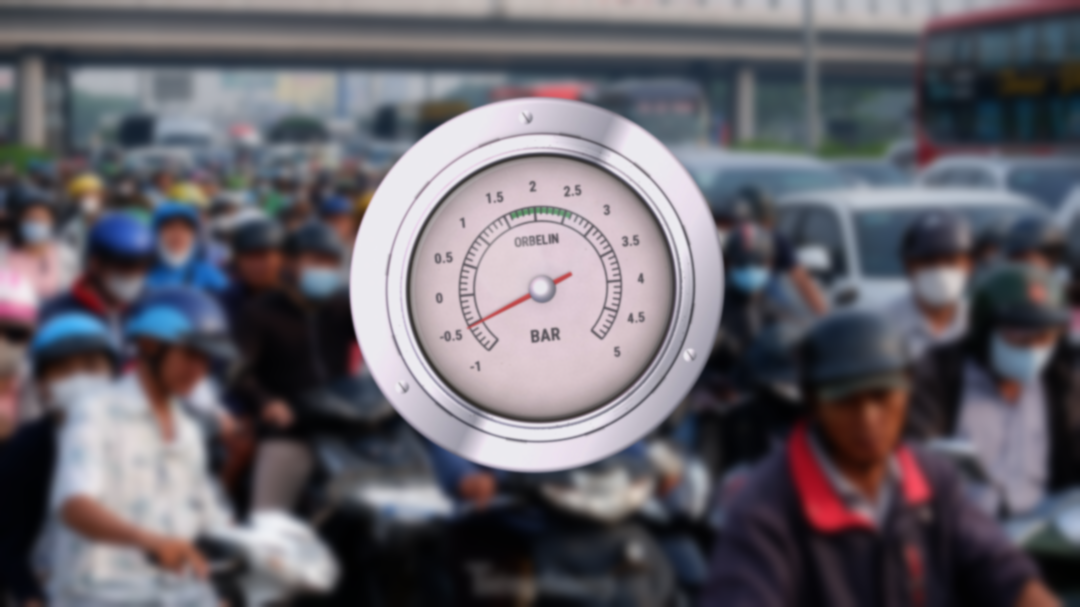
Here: -0.5
